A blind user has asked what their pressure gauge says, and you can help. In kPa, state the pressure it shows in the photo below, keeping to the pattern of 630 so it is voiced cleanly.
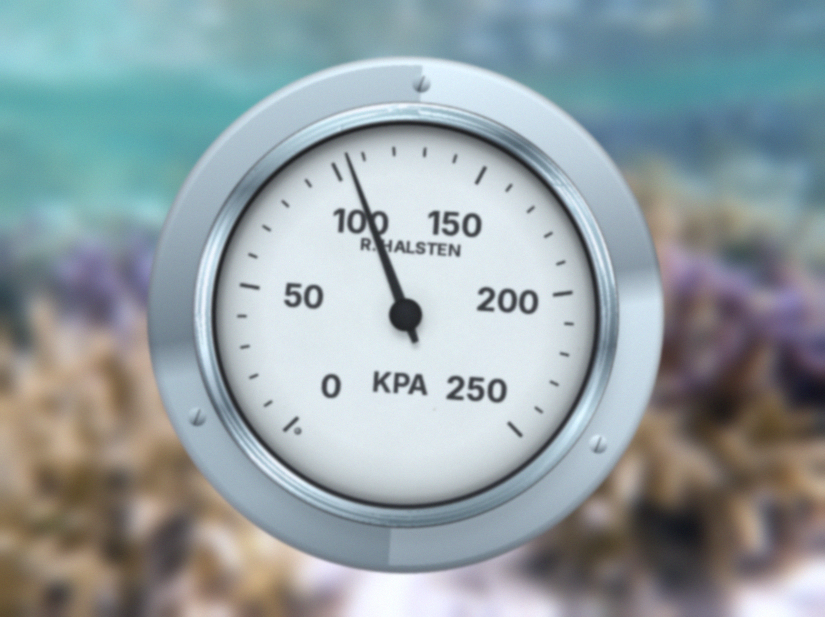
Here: 105
